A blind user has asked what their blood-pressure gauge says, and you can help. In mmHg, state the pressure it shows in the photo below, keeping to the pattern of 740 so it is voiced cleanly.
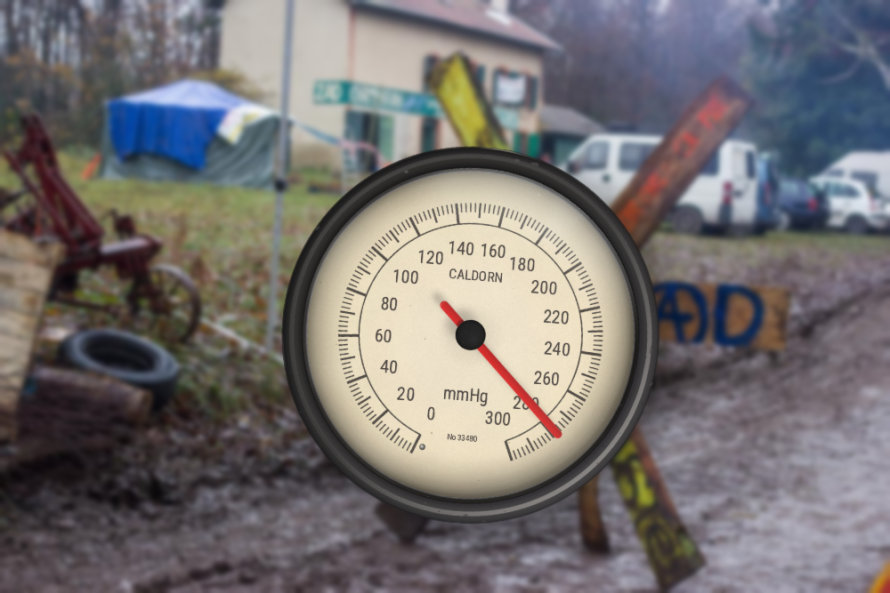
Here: 278
